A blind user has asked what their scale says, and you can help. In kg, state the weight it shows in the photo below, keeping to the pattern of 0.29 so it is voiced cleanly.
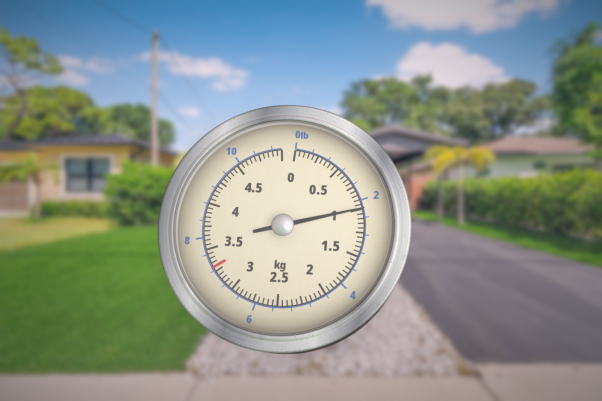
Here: 1
